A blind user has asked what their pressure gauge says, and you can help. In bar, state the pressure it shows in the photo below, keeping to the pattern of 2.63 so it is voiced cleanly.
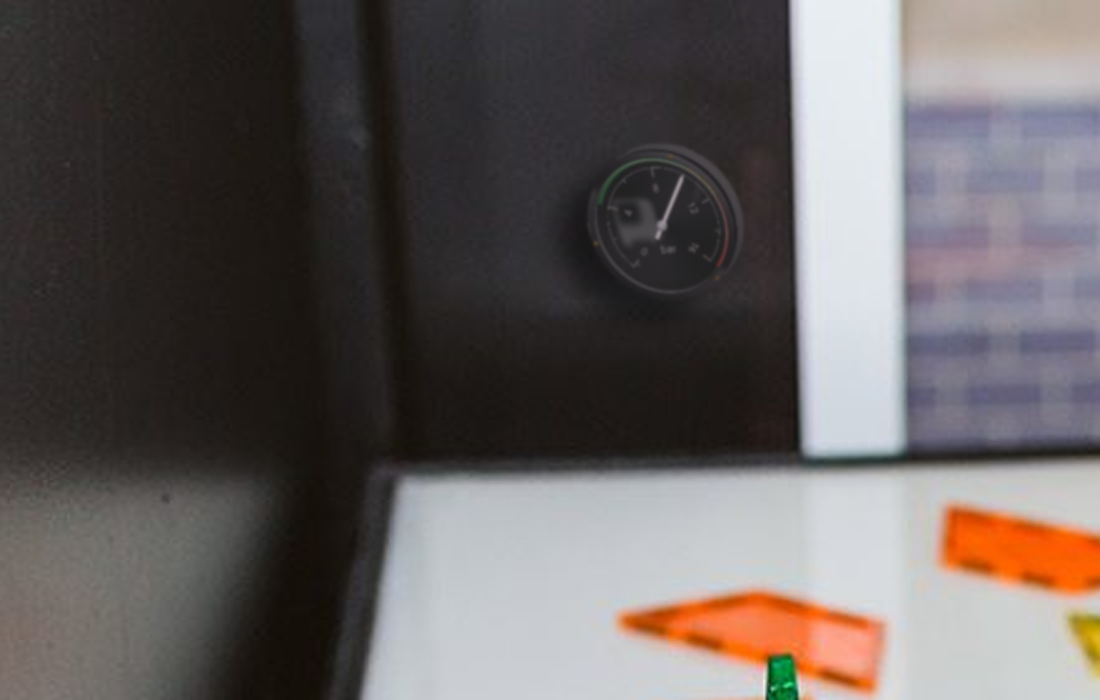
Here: 10
